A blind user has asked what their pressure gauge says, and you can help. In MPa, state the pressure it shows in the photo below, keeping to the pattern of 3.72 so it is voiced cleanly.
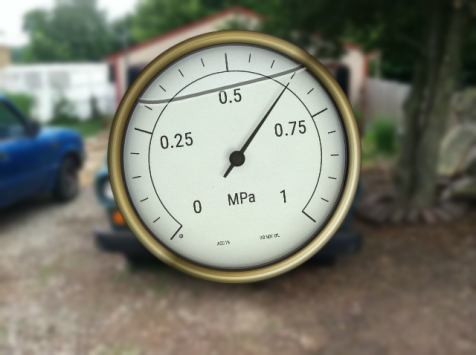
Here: 0.65
